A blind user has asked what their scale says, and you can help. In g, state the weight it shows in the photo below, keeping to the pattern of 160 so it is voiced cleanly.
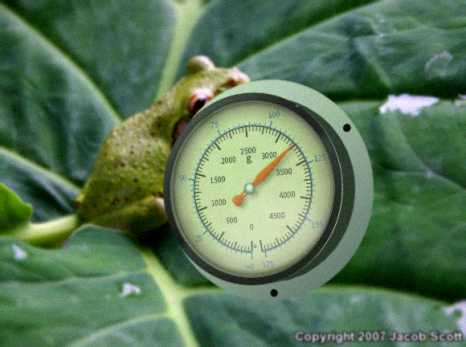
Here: 3250
